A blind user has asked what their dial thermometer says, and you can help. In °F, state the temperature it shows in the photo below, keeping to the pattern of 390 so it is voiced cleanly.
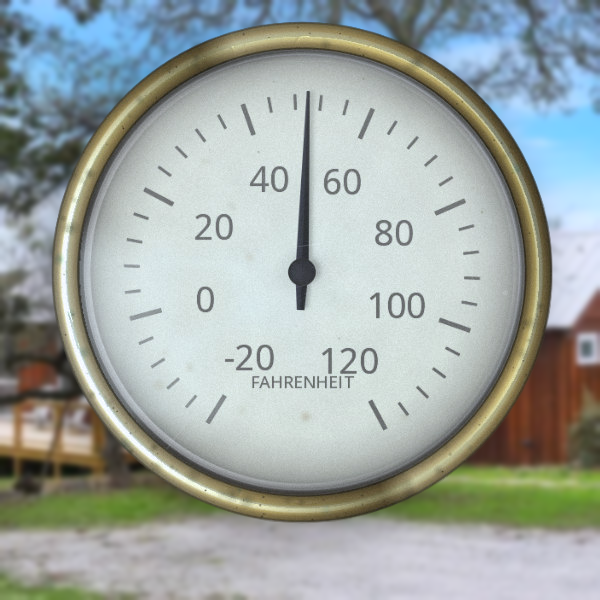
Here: 50
